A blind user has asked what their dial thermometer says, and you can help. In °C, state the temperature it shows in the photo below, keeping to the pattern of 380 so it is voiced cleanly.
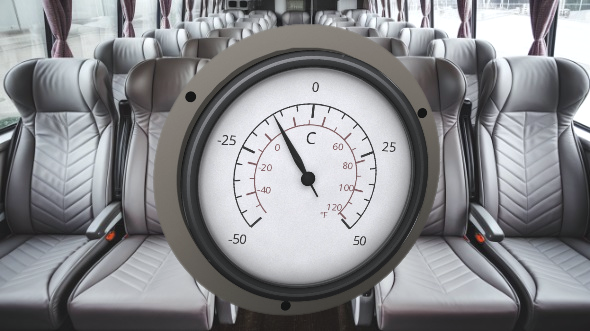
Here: -12.5
